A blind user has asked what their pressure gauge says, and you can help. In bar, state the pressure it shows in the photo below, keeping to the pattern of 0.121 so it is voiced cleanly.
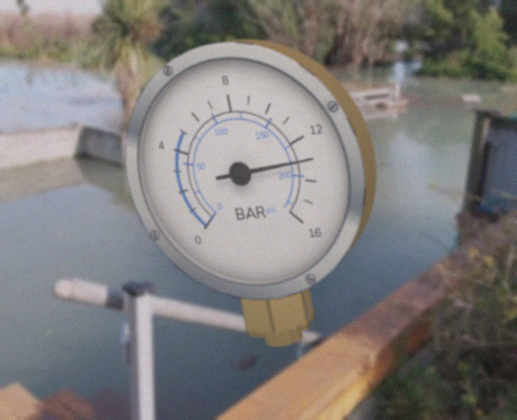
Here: 13
